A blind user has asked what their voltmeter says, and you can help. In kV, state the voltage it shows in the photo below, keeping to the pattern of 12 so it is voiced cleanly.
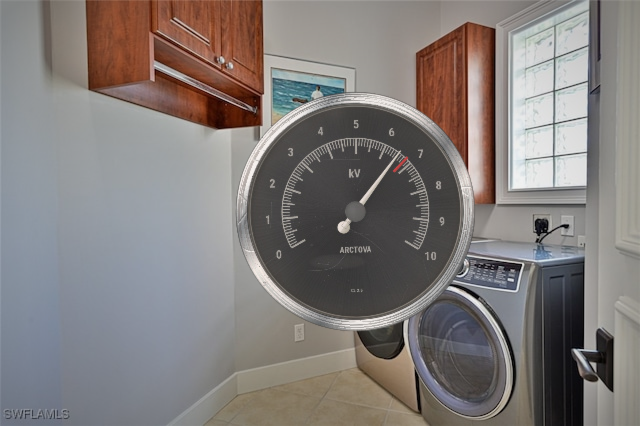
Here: 6.5
